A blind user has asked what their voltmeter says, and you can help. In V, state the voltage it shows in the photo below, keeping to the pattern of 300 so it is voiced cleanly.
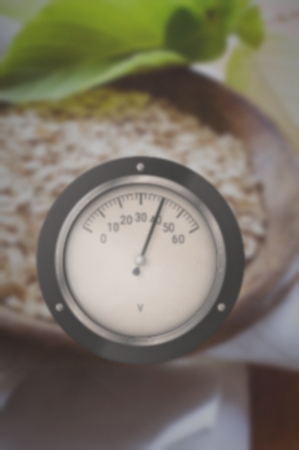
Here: 40
